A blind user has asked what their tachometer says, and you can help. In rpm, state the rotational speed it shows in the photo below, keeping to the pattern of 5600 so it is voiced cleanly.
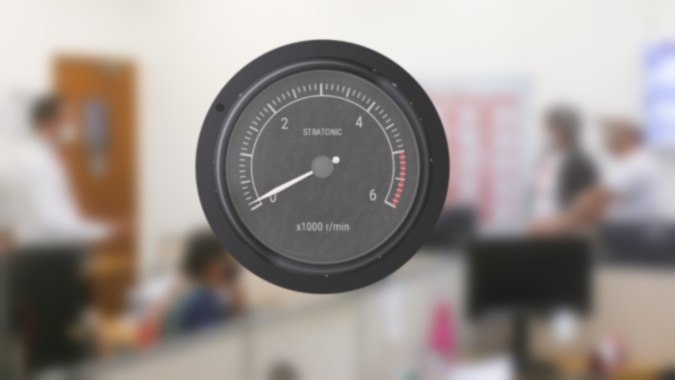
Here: 100
